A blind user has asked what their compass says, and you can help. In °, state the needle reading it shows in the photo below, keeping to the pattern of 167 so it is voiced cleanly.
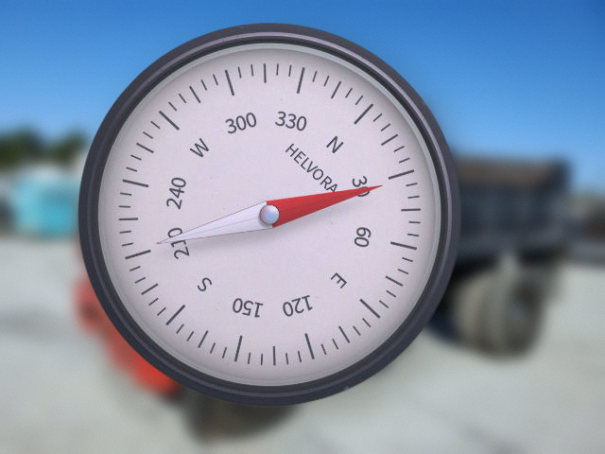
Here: 32.5
